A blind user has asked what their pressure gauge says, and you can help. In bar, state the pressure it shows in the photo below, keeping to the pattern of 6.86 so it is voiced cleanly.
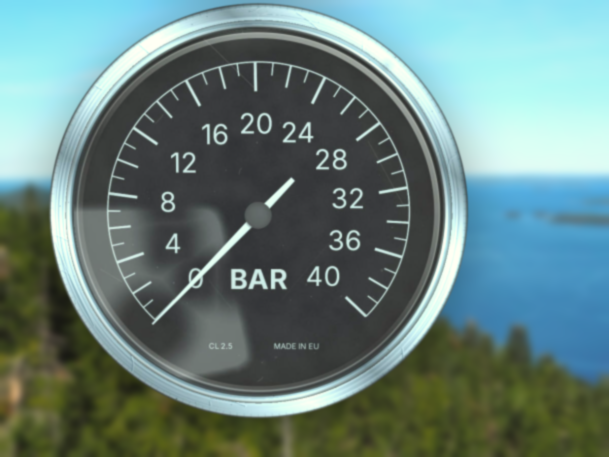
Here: 0
